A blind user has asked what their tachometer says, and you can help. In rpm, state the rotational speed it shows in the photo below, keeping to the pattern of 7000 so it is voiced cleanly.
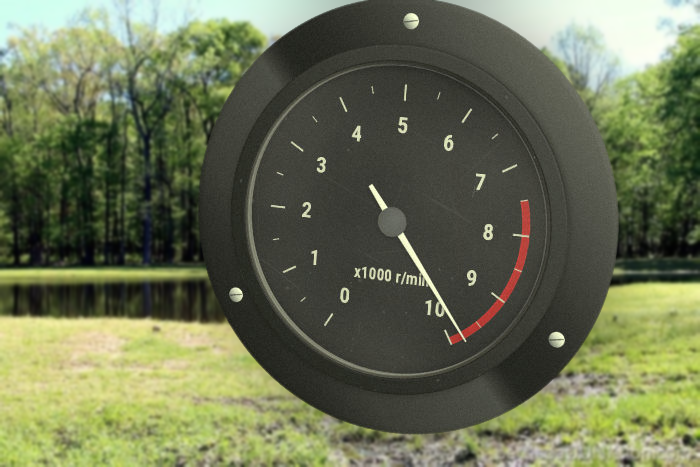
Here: 9750
